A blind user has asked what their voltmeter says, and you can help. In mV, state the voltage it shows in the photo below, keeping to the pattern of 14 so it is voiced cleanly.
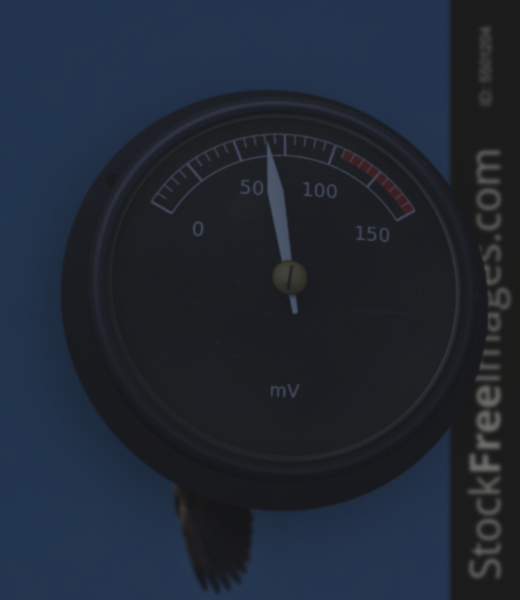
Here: 65
